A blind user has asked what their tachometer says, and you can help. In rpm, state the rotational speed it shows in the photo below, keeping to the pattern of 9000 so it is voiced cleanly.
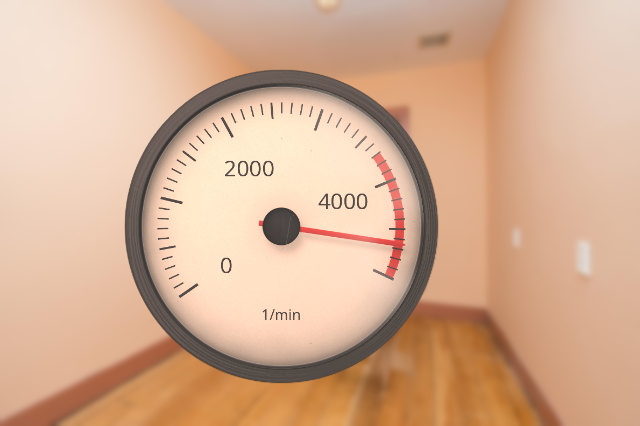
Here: 4650
